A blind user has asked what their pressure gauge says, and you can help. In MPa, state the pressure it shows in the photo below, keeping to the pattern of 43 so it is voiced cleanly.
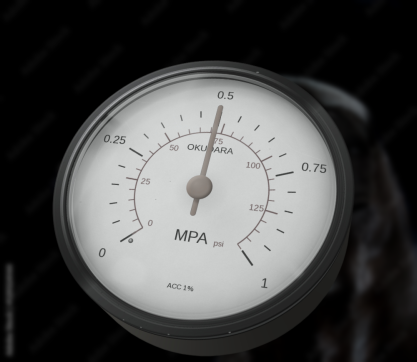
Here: 0.5
